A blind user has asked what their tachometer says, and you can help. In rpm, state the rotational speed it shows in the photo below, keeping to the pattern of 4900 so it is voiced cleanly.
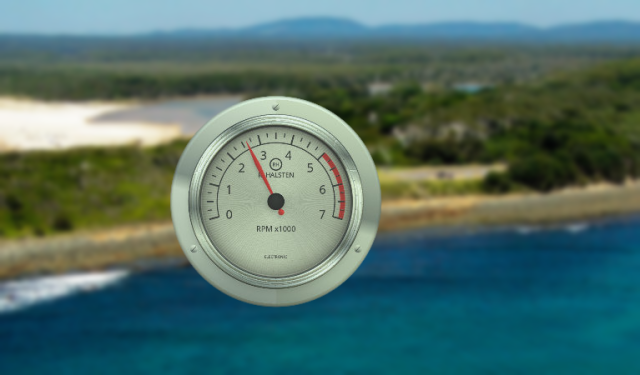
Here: 2625
